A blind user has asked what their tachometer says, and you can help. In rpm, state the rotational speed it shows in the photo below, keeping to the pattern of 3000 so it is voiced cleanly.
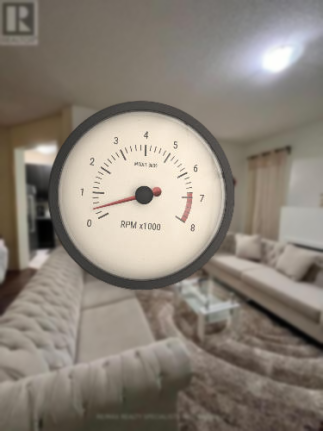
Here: 400
